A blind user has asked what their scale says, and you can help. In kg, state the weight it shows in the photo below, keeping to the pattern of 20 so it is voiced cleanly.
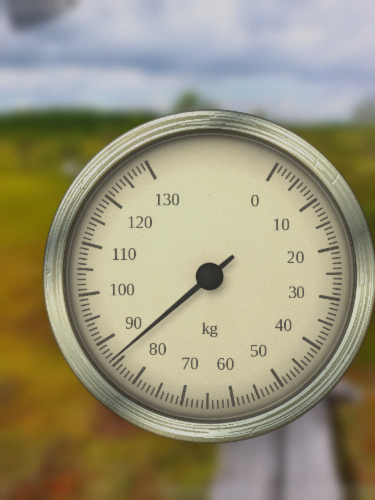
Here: 86
